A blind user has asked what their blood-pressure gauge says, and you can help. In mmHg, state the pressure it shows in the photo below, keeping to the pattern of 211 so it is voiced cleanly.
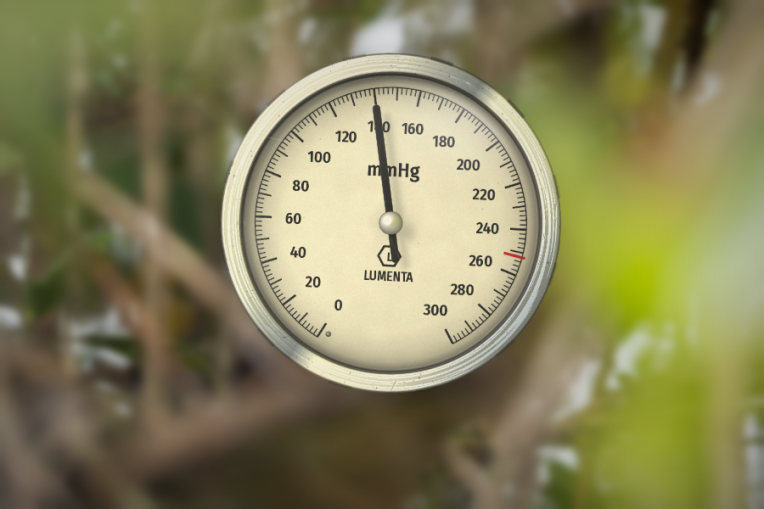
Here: 140
